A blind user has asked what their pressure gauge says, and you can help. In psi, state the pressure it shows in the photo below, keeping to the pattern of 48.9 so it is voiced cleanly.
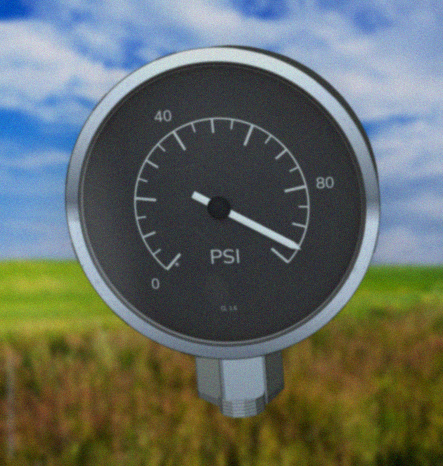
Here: 95
